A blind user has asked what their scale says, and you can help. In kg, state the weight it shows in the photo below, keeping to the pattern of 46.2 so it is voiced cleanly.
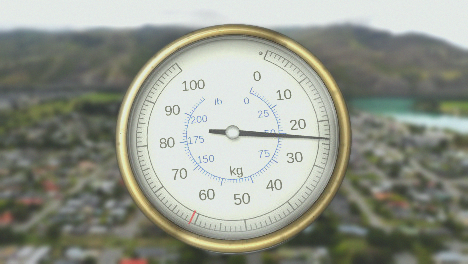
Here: 24
